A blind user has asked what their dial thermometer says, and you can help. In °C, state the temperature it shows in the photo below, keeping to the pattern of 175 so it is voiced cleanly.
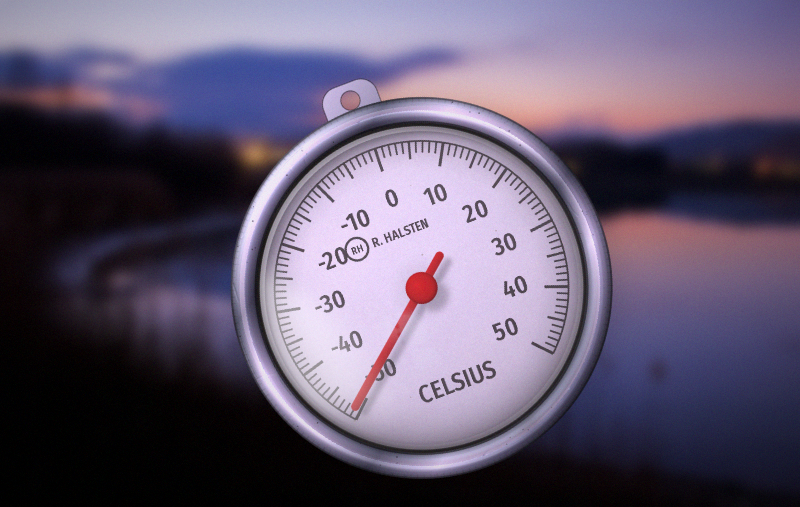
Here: -49
